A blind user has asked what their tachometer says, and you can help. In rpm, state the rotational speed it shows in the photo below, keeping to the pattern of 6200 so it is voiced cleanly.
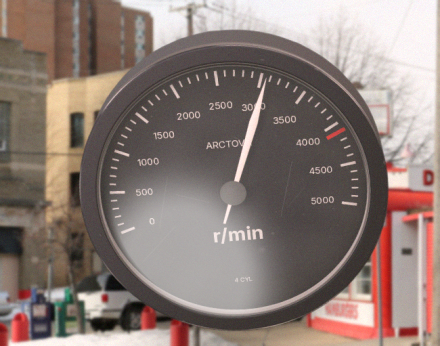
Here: 3050
